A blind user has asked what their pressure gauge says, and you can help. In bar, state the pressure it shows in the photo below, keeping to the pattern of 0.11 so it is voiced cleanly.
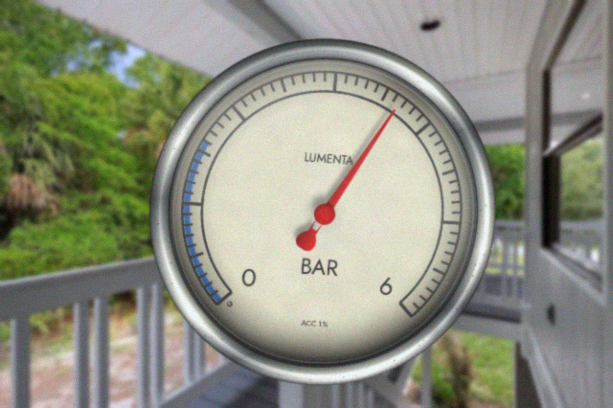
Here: 3.65
